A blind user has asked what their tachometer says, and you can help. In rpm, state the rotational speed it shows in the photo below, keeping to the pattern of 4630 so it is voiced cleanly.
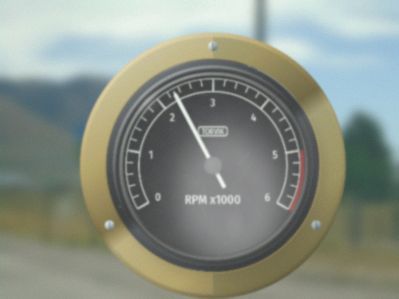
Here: 2300
